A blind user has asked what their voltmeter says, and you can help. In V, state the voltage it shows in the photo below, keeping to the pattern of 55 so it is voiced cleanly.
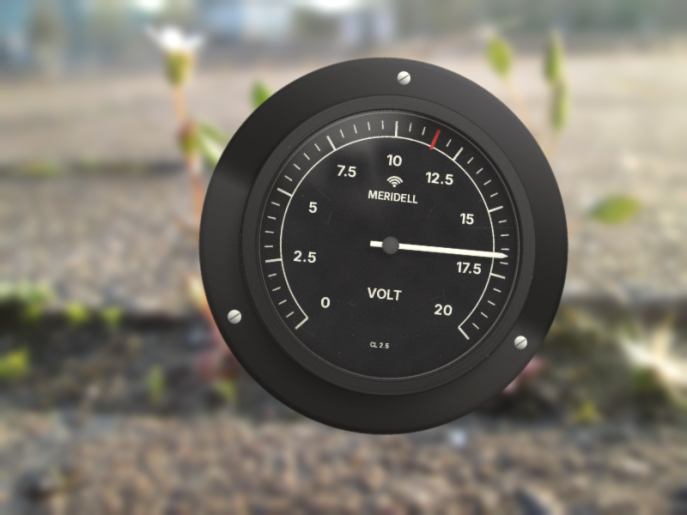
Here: 16.75
